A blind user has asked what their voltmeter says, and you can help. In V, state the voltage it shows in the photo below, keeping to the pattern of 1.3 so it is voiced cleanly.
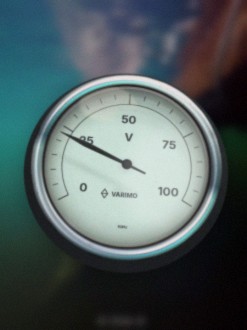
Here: 22.5
